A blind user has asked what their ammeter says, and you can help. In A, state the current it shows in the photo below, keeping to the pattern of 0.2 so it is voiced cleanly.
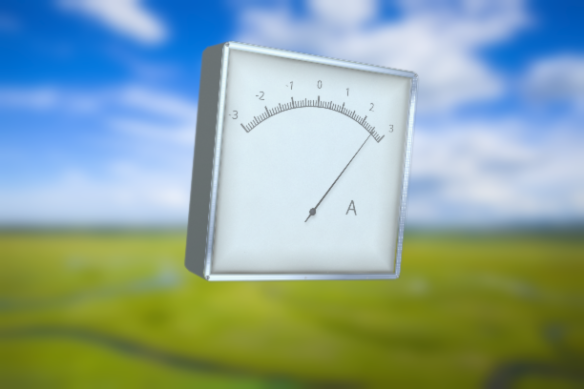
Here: 2.5
